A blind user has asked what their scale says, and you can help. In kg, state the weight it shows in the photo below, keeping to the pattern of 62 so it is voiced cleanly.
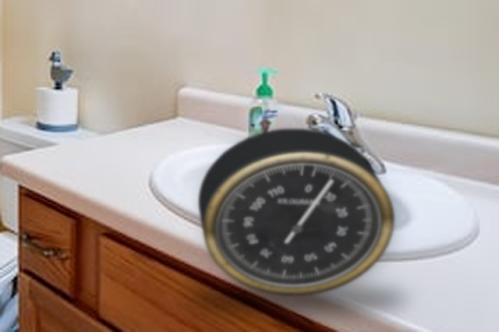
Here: 5
